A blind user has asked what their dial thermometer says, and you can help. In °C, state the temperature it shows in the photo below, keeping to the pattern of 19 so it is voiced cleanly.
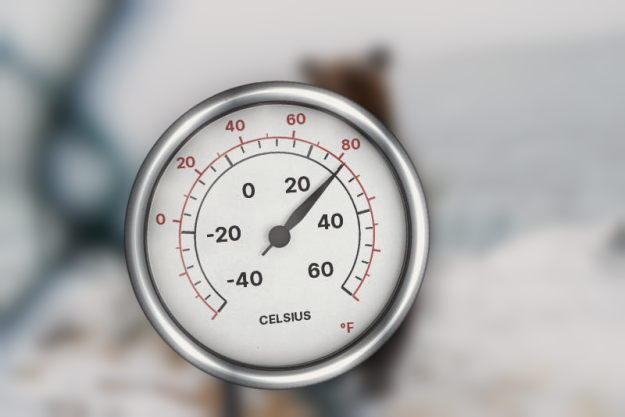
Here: 28
